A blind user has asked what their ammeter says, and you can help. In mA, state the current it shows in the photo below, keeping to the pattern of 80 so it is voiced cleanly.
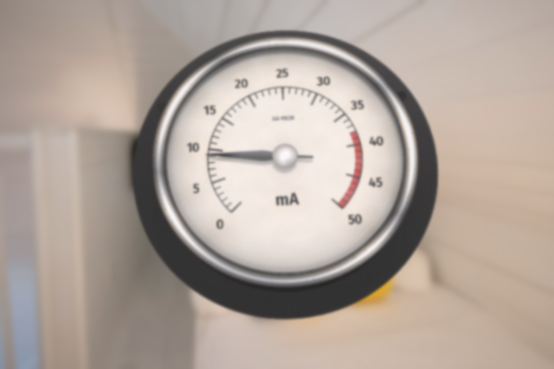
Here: 9
